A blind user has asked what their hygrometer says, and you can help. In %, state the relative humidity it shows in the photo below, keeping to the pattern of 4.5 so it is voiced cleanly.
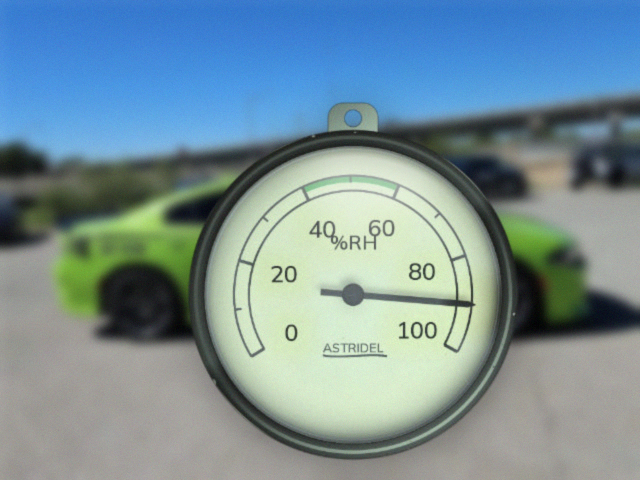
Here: 90
